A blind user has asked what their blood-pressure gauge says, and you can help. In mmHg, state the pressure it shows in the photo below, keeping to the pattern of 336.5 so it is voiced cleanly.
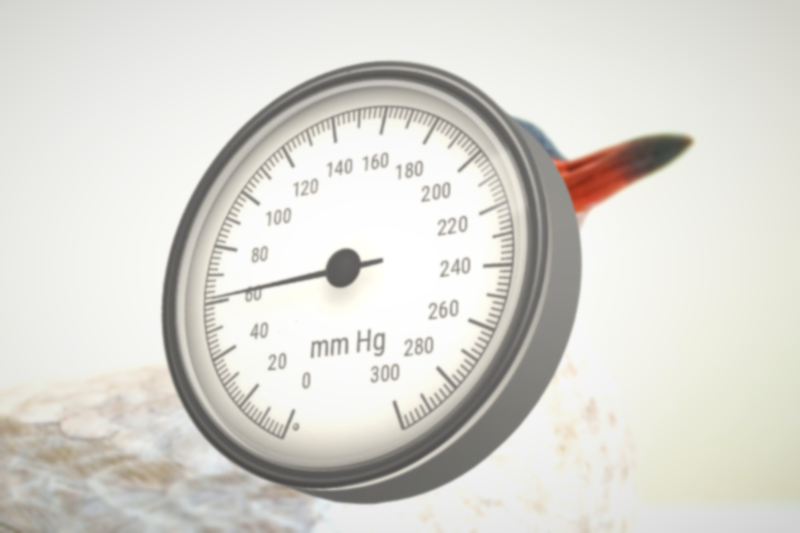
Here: 60
